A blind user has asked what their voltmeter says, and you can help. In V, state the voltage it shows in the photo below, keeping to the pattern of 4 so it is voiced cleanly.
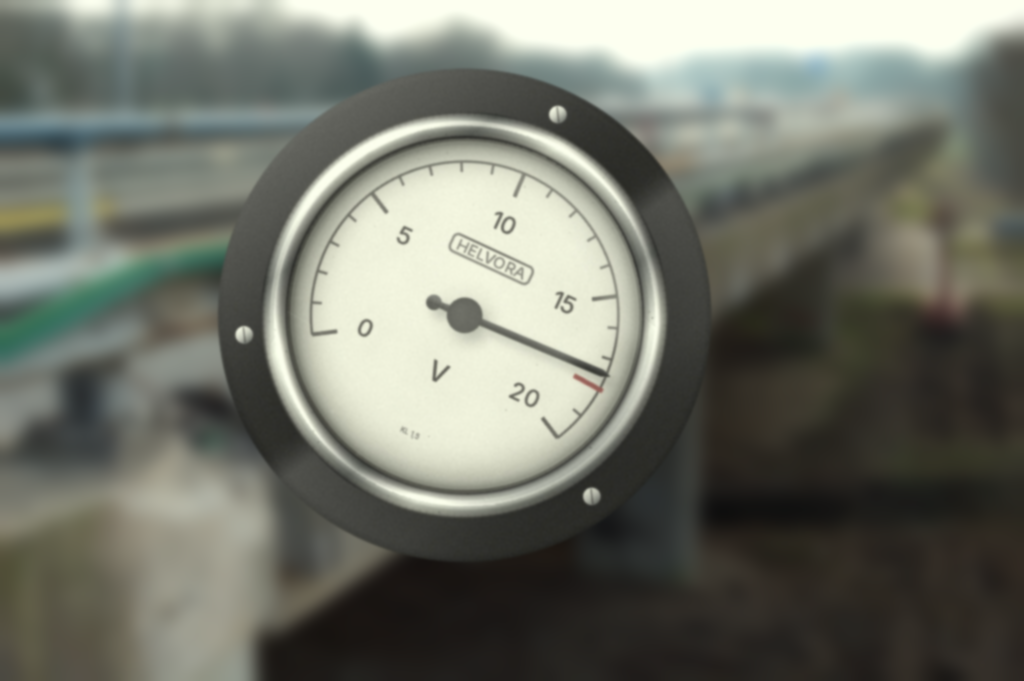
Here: 17.5
